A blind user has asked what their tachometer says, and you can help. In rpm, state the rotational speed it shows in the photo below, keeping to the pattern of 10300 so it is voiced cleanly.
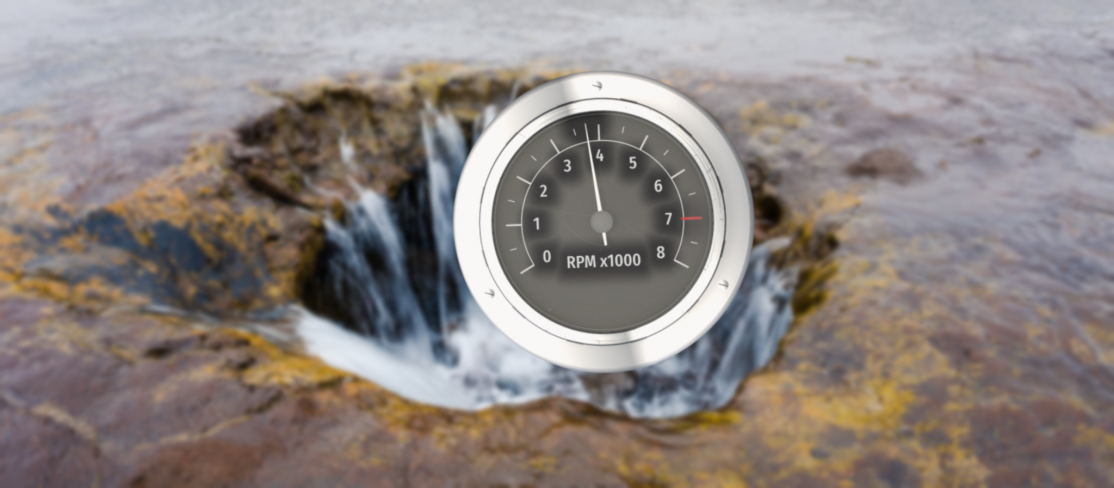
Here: 3750
